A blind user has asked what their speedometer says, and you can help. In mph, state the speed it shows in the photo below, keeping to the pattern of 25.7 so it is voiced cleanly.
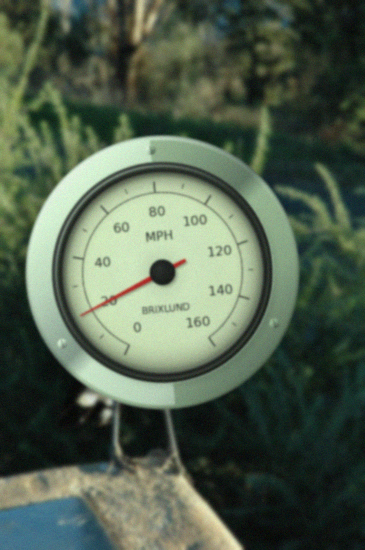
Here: 20
